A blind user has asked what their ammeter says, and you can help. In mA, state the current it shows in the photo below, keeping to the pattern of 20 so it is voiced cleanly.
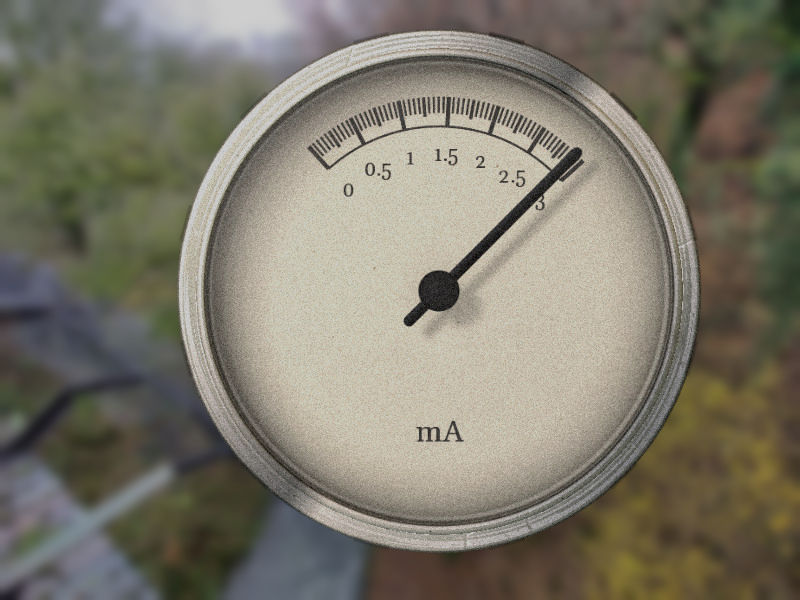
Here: 2.9
